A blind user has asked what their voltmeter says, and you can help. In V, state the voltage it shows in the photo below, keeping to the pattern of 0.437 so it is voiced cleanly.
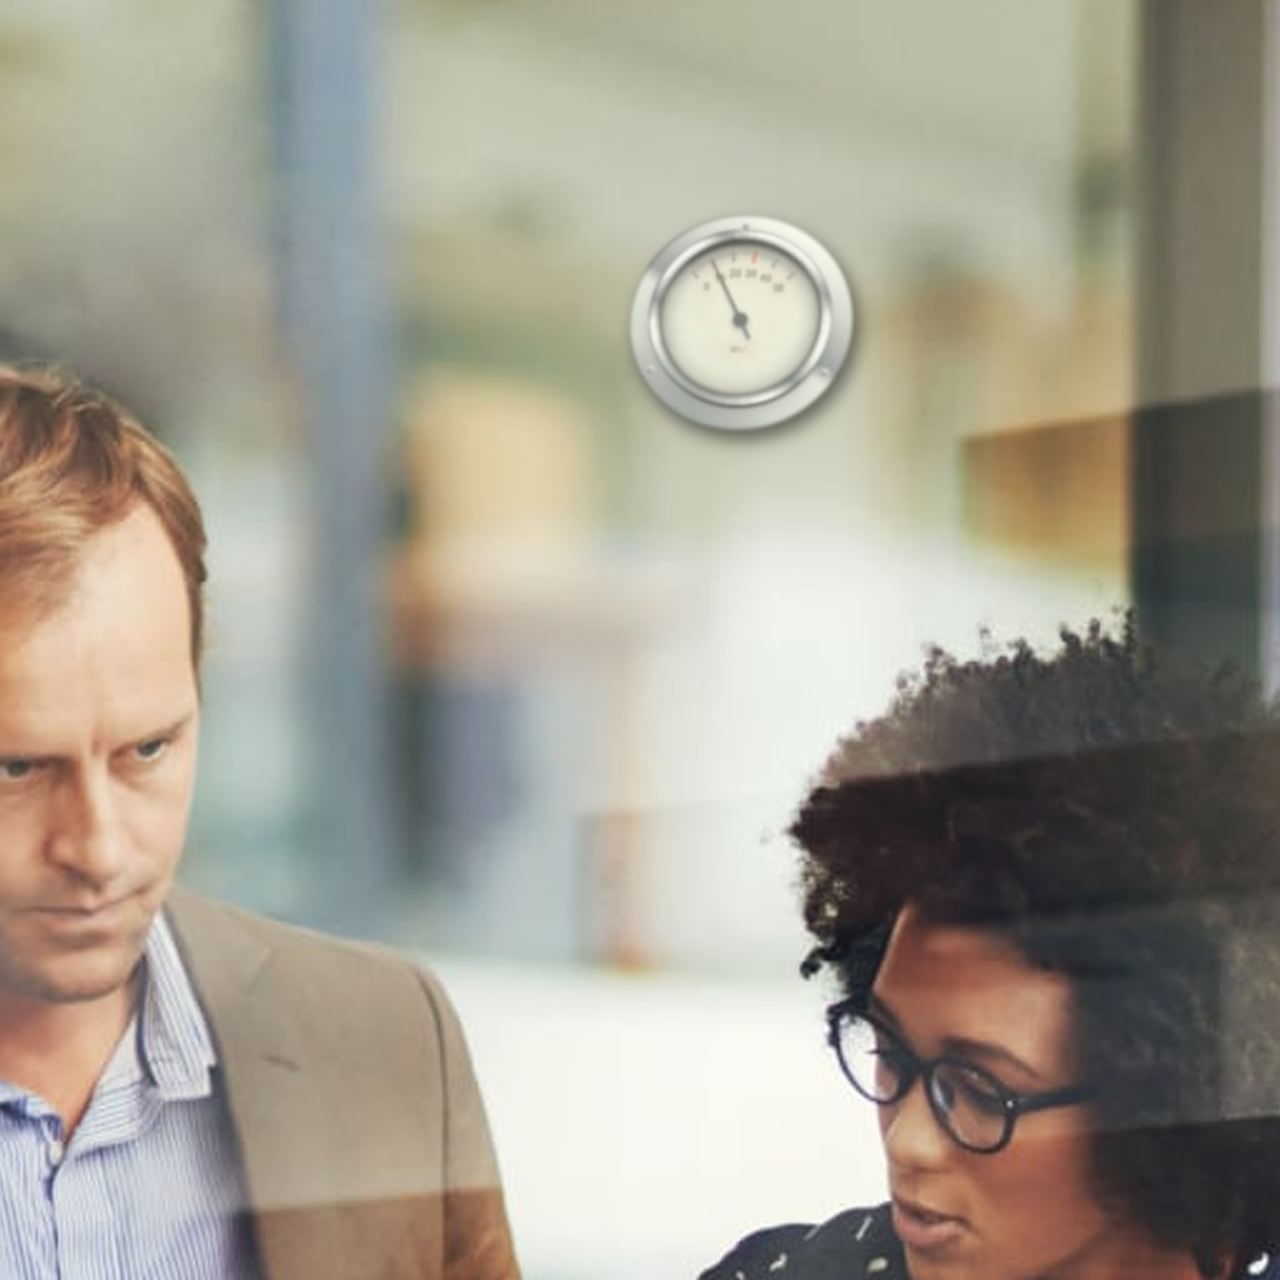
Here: 10
